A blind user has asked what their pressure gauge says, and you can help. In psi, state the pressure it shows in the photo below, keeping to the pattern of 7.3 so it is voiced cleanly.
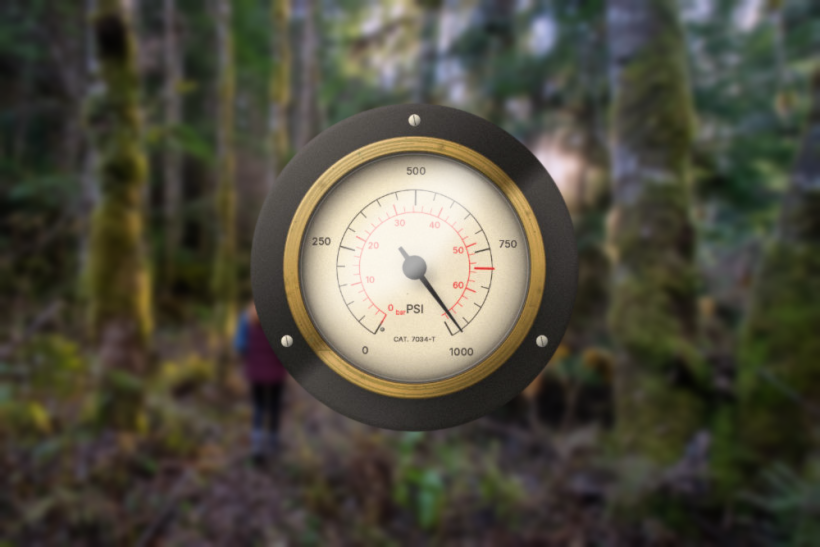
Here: 975
